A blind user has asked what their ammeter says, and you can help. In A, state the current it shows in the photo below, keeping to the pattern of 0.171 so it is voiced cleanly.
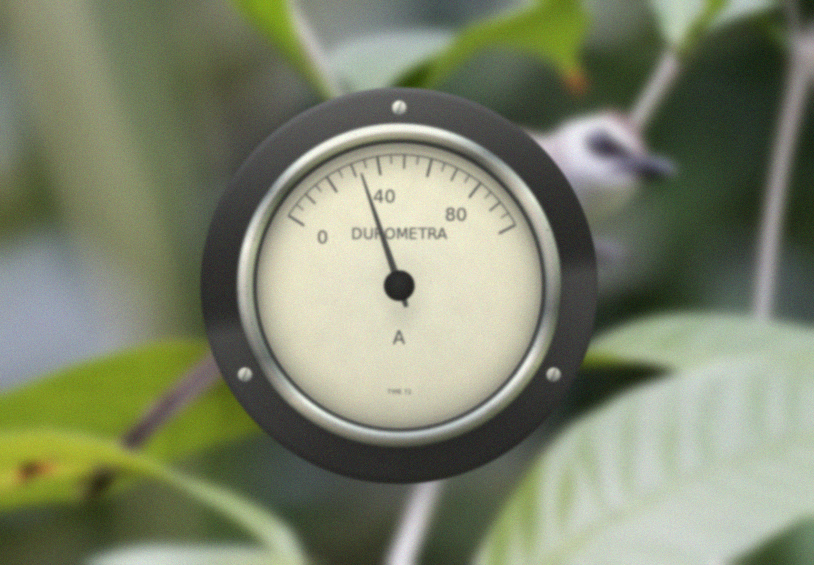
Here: 32.5
